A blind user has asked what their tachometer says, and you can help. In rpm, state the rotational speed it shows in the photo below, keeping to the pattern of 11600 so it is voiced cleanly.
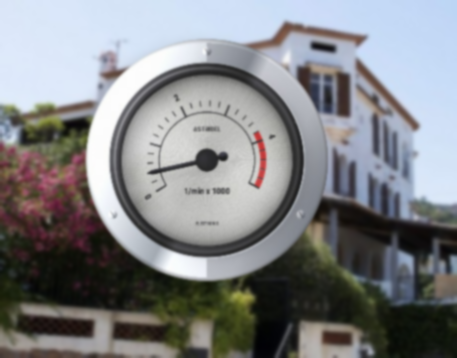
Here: 400
